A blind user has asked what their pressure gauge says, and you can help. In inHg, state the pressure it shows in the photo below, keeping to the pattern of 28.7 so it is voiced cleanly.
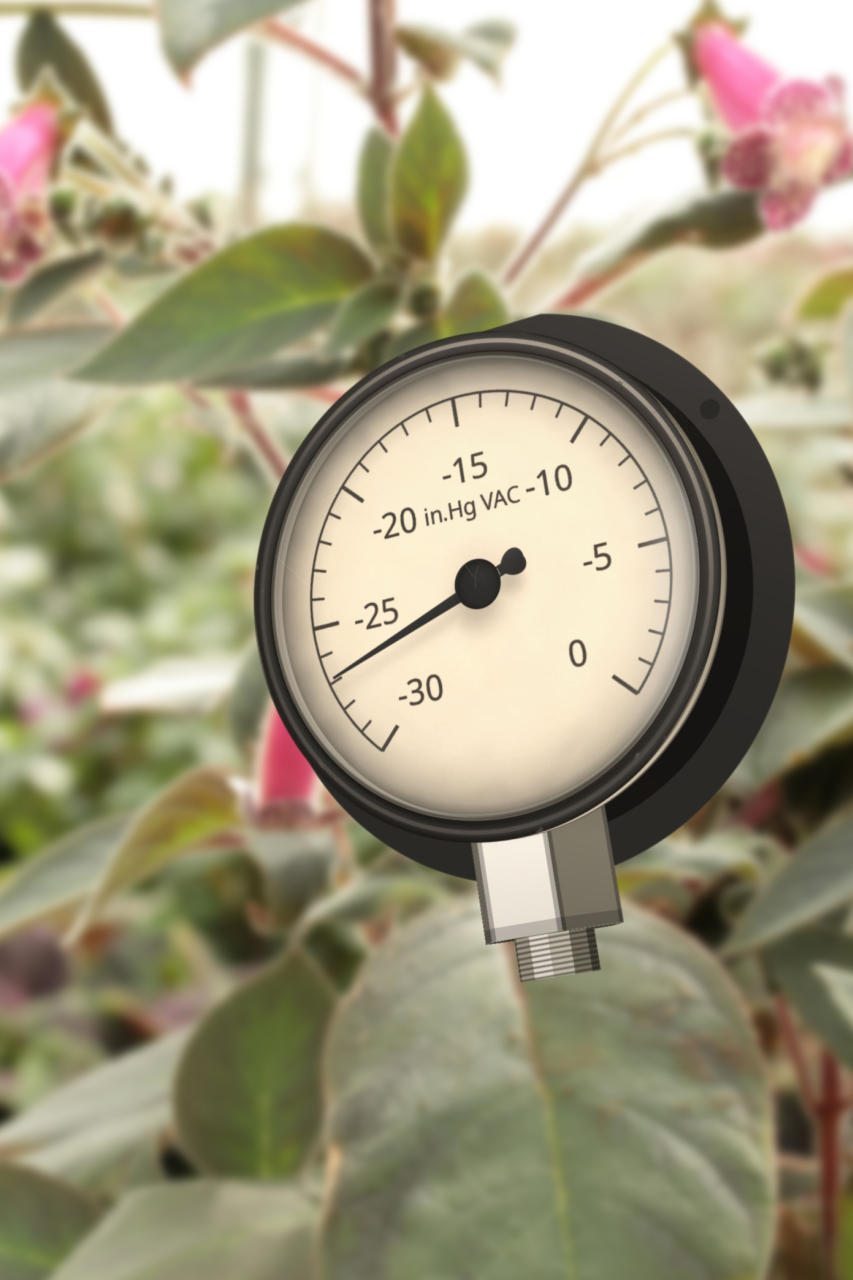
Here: -27
